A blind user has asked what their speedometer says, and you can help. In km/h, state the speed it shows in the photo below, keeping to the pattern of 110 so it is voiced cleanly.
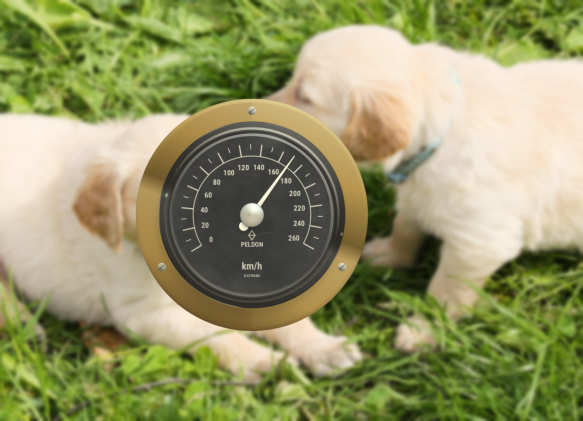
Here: 170
